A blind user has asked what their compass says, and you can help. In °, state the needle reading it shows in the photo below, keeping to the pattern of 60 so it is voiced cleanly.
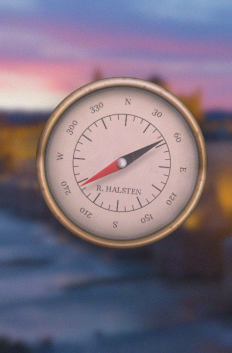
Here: 235
